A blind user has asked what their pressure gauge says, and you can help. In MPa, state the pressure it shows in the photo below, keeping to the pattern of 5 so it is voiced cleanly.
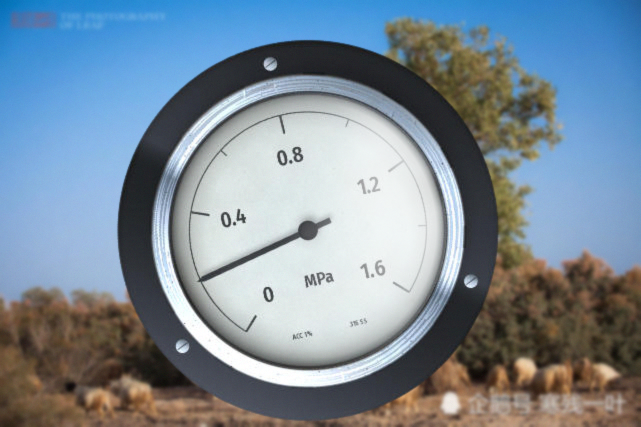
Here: 0.2
